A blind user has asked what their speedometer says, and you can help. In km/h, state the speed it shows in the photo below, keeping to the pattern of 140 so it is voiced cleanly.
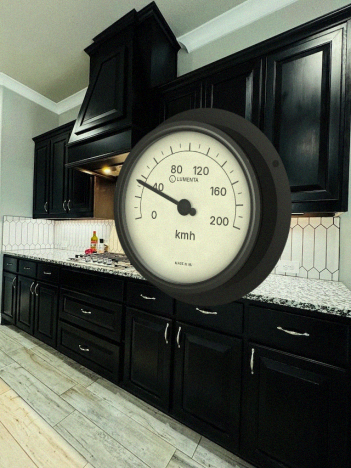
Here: 35
